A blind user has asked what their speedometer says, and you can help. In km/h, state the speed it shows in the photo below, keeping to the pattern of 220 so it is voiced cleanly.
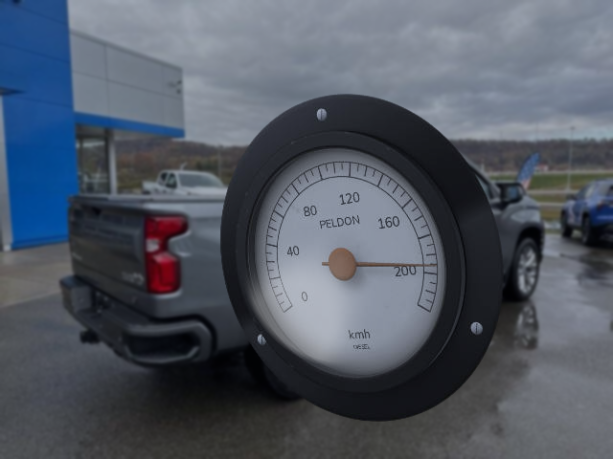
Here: 195
